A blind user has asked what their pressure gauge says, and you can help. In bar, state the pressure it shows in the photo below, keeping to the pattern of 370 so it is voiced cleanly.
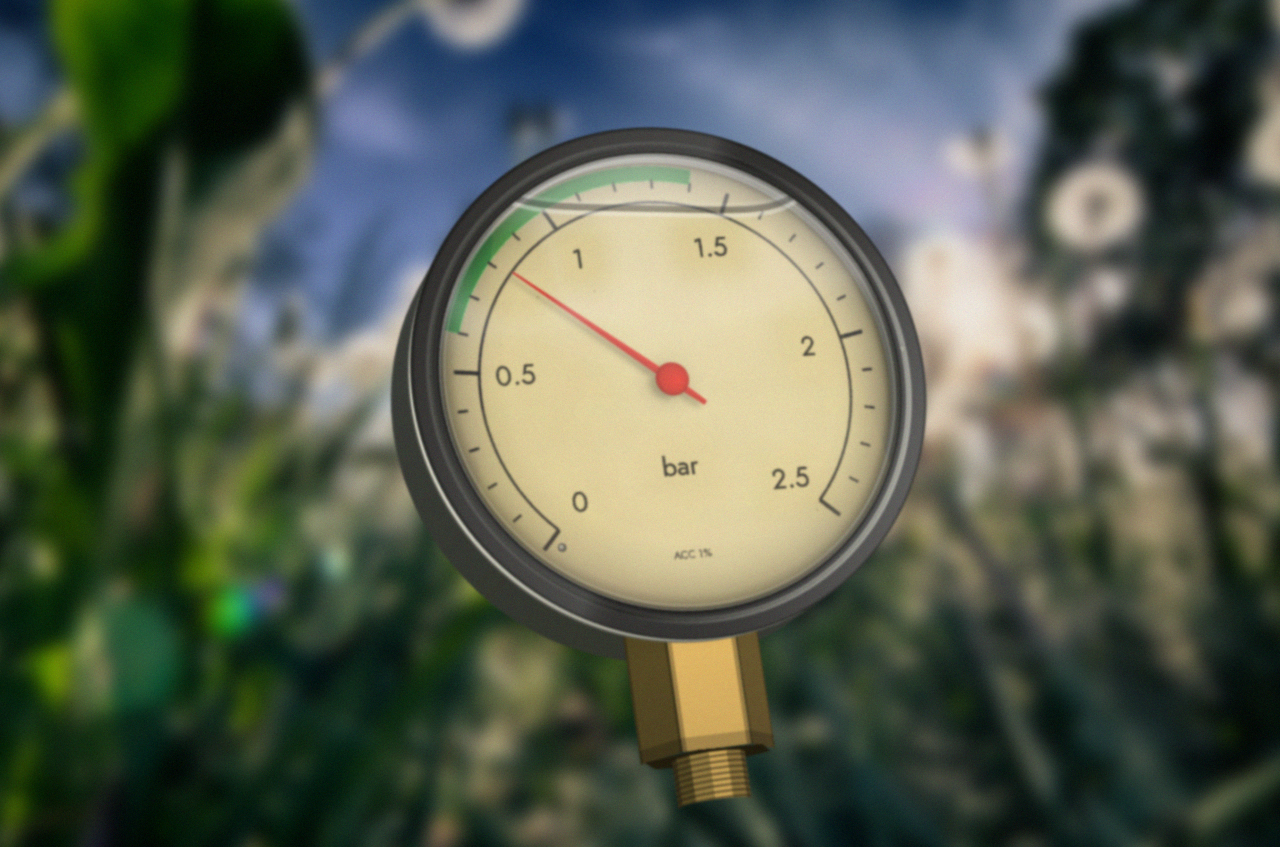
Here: 0.8
